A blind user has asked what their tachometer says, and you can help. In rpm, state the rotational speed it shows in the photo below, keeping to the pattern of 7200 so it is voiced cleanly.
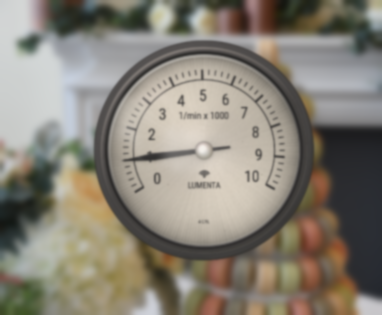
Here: 1000
